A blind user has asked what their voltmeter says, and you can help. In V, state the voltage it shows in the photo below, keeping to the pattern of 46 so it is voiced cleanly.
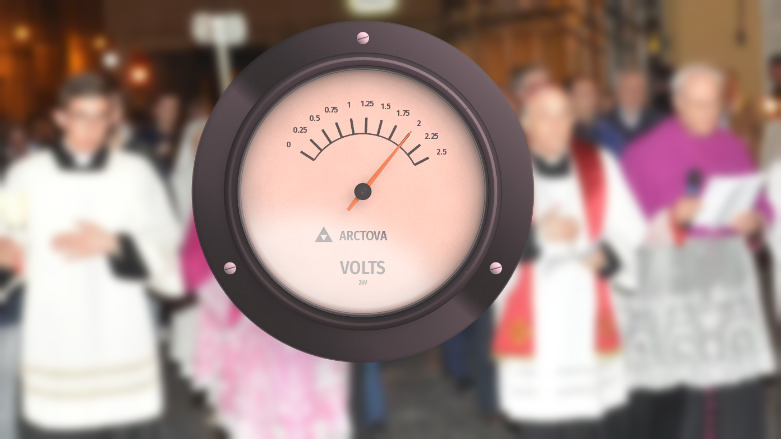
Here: 2
